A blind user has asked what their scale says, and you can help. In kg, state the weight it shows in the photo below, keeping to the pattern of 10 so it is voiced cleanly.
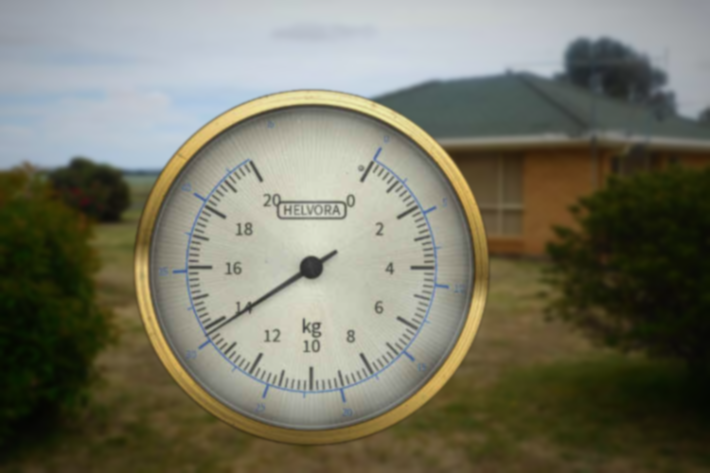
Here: 13.8
